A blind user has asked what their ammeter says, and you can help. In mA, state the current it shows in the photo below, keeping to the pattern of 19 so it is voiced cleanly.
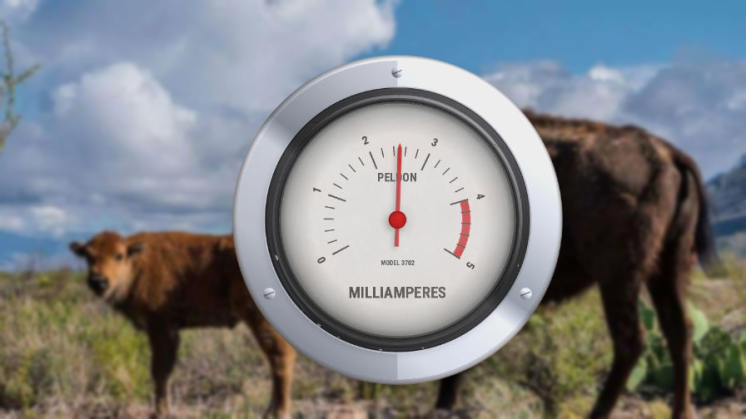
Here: 2.5
